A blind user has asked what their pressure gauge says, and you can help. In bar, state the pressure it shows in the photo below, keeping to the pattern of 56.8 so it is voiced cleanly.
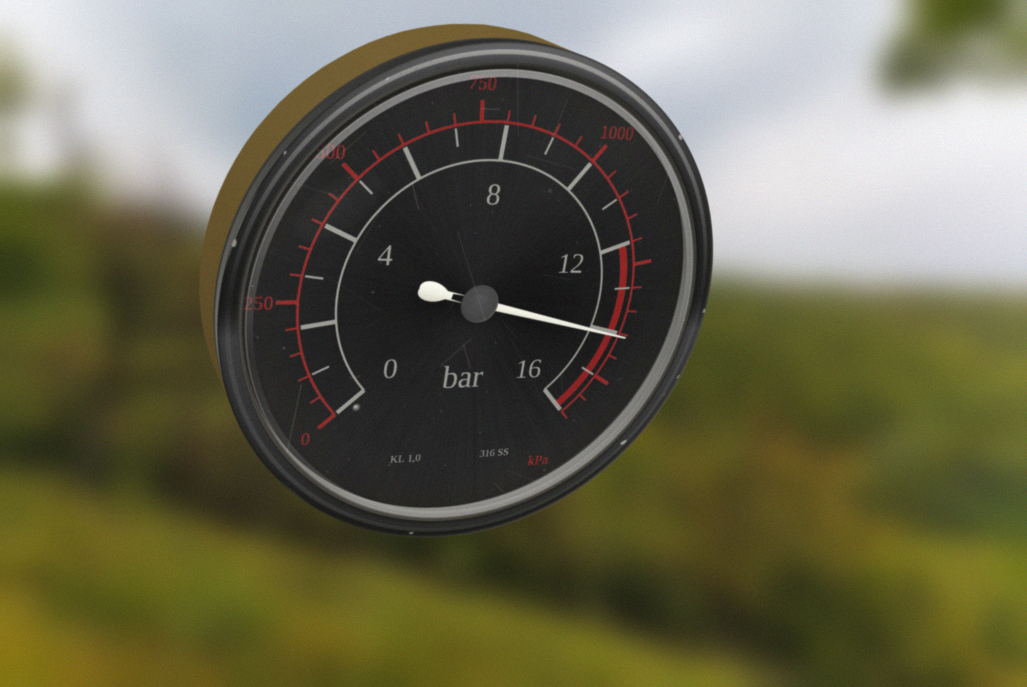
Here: 14
